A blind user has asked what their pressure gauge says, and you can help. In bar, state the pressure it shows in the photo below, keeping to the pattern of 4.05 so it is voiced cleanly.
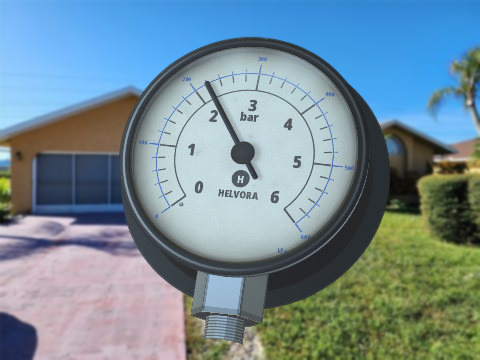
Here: 2.2
